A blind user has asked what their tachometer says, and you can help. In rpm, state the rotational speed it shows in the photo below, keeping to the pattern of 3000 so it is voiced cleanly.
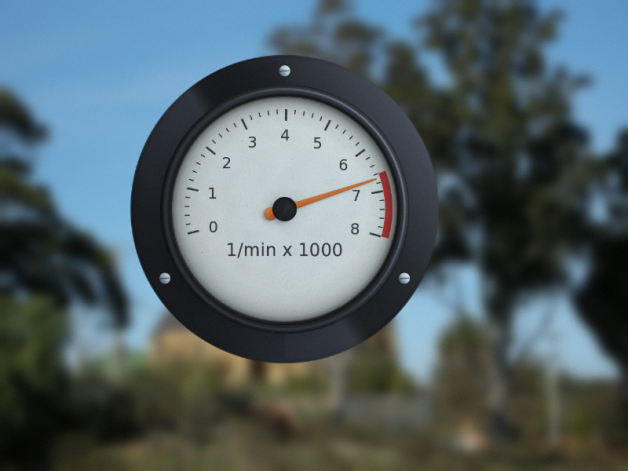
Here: 6700
